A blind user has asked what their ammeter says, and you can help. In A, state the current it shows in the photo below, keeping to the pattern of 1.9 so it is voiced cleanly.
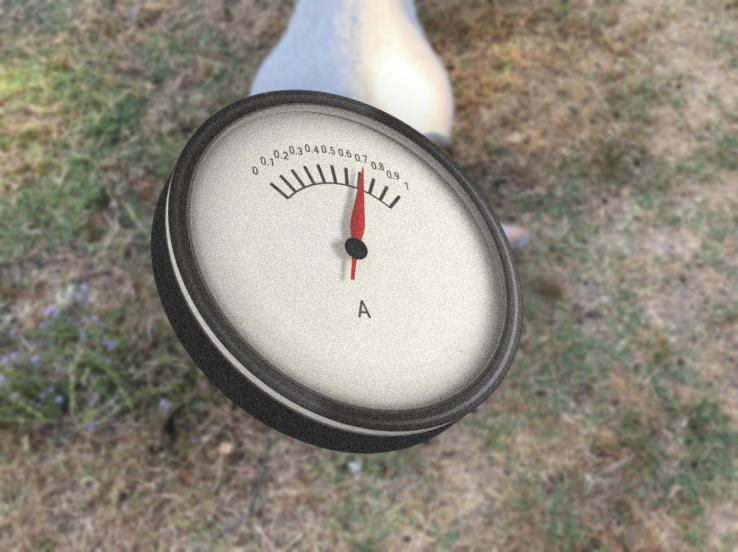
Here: 0.7
